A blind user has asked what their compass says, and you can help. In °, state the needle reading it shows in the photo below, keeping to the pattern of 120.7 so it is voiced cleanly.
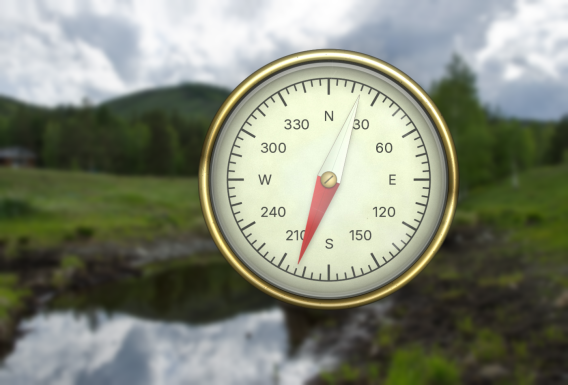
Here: 200
